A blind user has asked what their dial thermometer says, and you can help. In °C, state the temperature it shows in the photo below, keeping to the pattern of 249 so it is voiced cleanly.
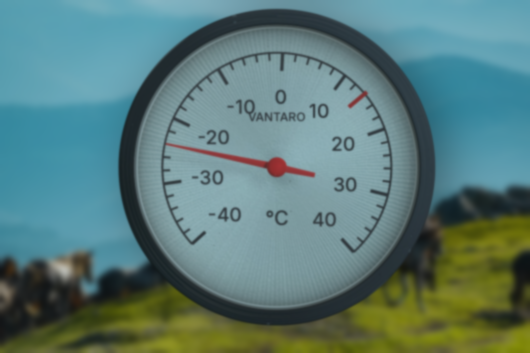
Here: -24
